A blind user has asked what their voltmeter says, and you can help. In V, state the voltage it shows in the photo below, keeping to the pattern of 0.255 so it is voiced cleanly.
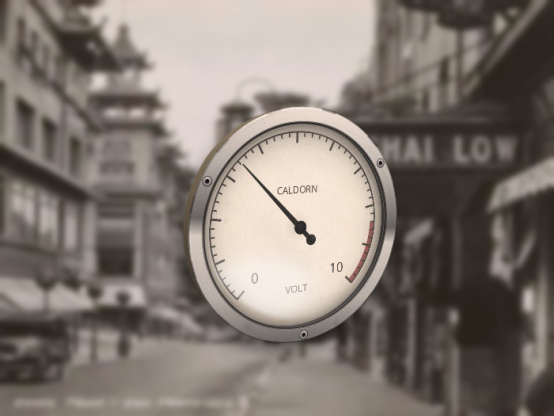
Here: 3.4
